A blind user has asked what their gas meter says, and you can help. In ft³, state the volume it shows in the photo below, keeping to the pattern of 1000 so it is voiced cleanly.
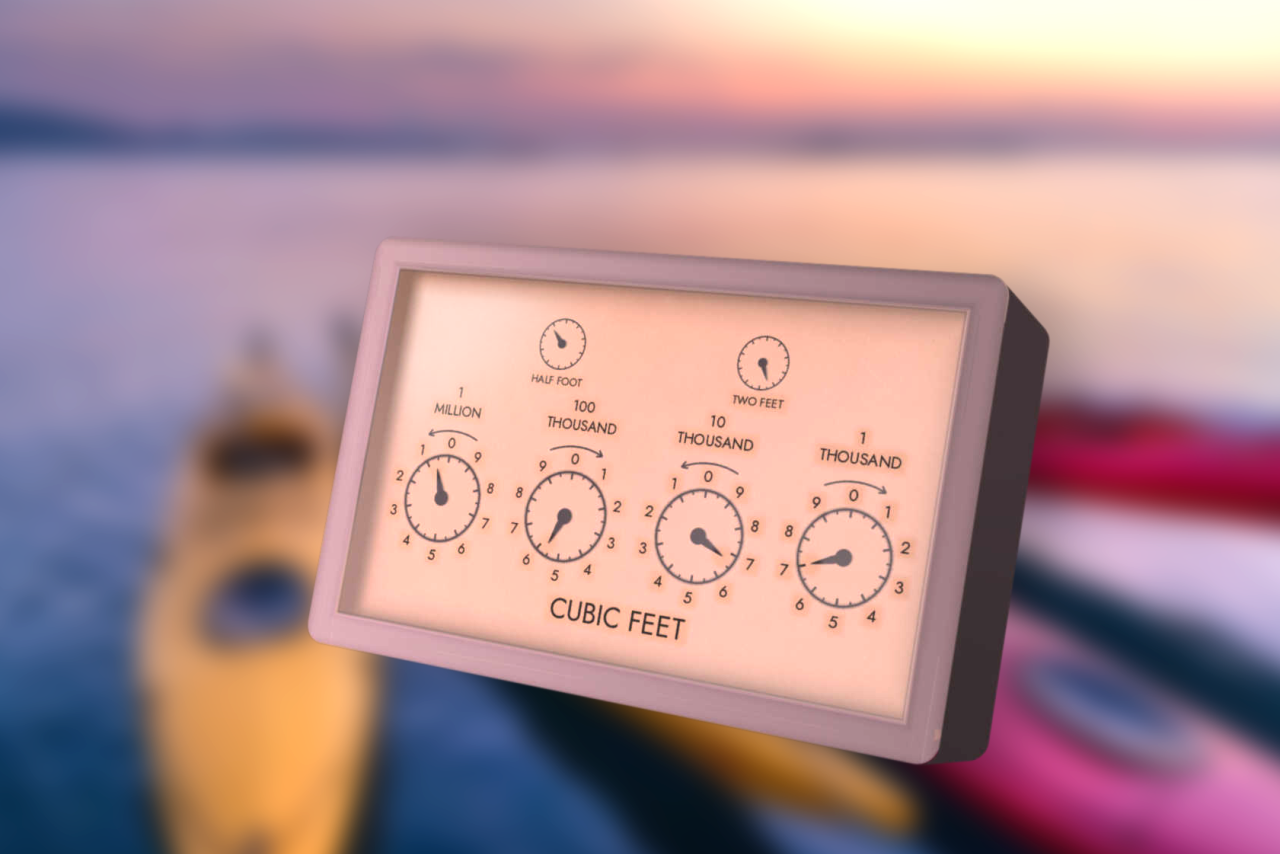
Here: 56700
